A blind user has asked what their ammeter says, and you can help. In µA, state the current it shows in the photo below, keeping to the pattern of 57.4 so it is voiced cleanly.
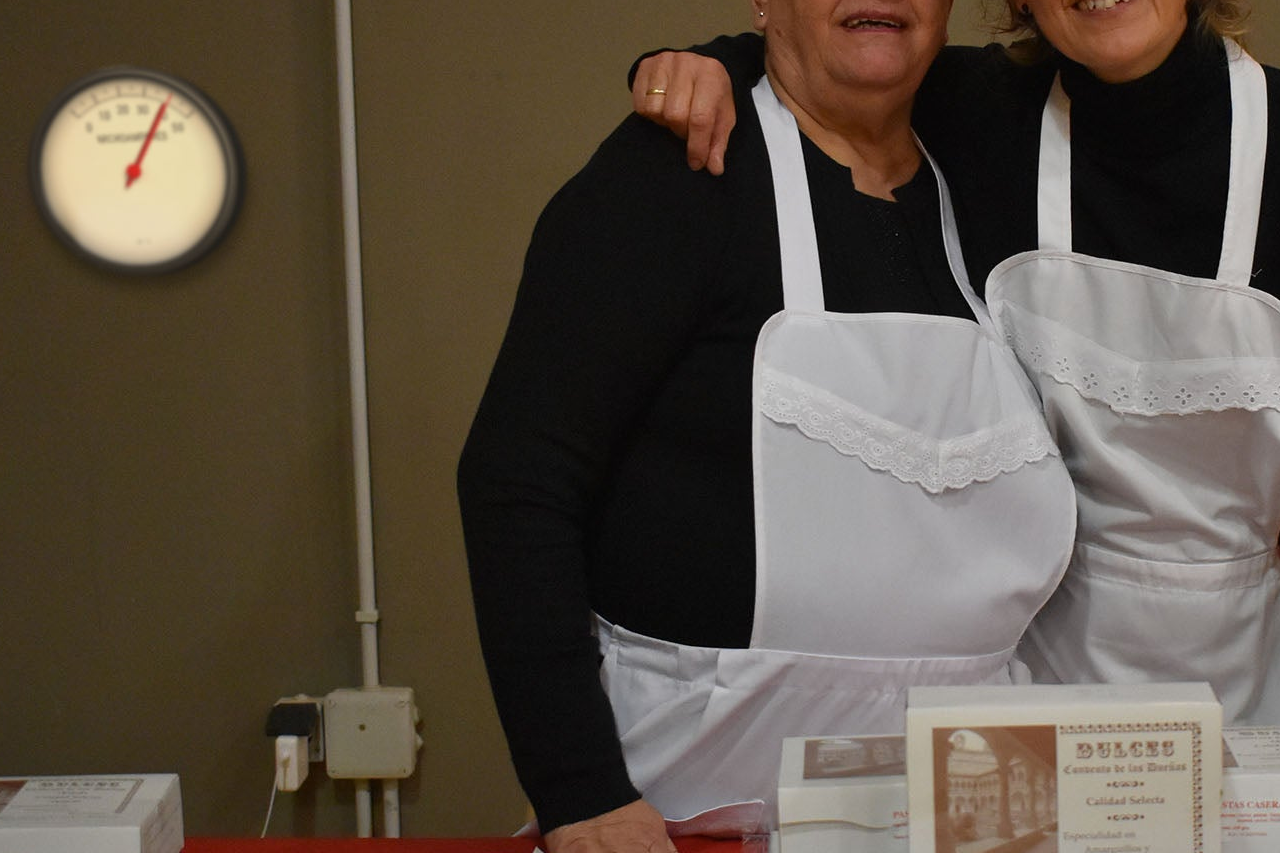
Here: 40
